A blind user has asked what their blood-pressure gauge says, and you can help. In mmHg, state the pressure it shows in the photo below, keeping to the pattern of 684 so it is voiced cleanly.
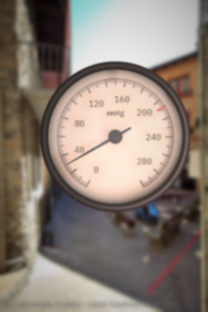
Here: 30
